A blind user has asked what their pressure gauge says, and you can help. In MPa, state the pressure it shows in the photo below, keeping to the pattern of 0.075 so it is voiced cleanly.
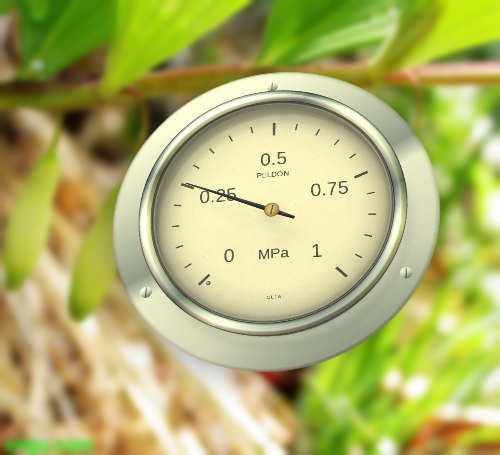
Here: 0.25
